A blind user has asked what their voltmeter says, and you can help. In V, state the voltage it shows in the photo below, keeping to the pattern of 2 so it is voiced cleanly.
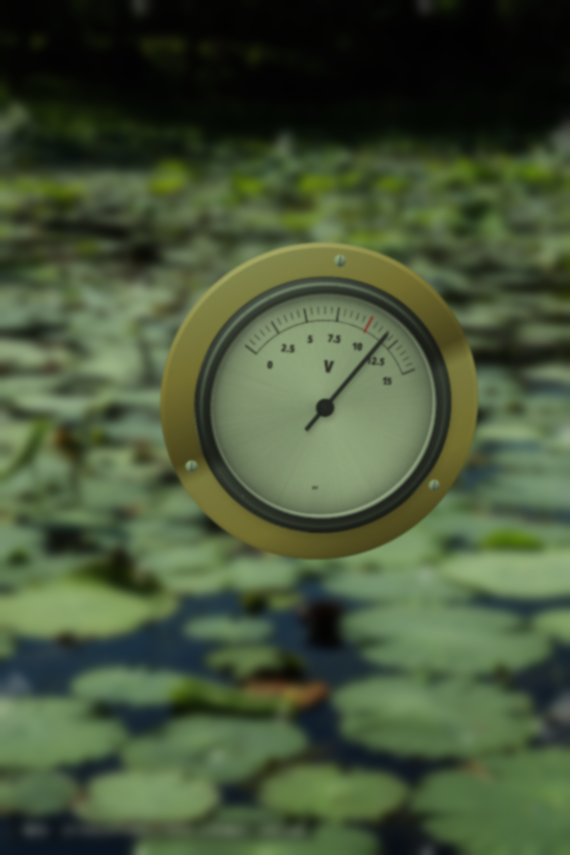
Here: 11.5
